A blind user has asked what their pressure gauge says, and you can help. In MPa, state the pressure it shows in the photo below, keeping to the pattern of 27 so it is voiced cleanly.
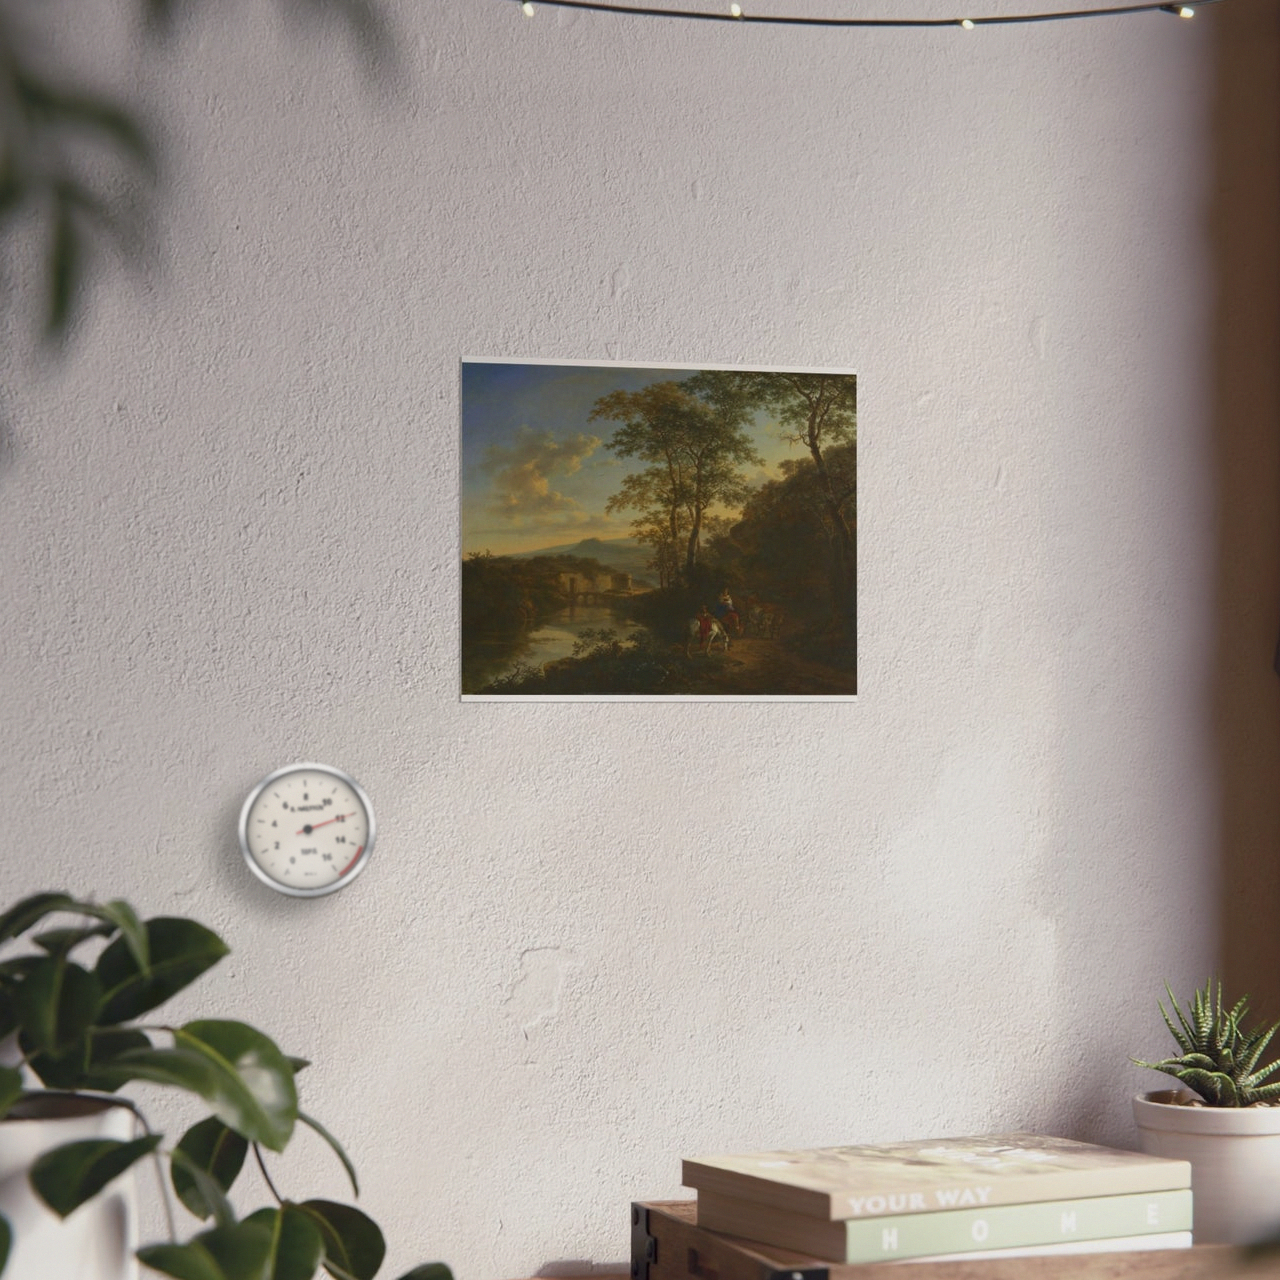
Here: 12
